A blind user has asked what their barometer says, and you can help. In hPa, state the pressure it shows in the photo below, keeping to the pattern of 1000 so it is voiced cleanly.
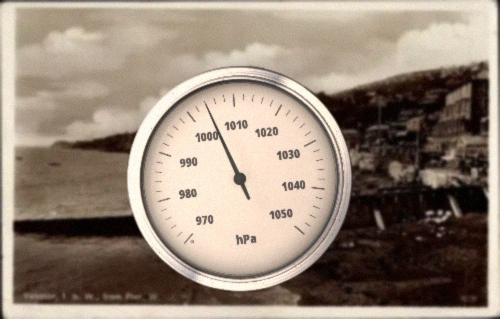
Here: 1004
